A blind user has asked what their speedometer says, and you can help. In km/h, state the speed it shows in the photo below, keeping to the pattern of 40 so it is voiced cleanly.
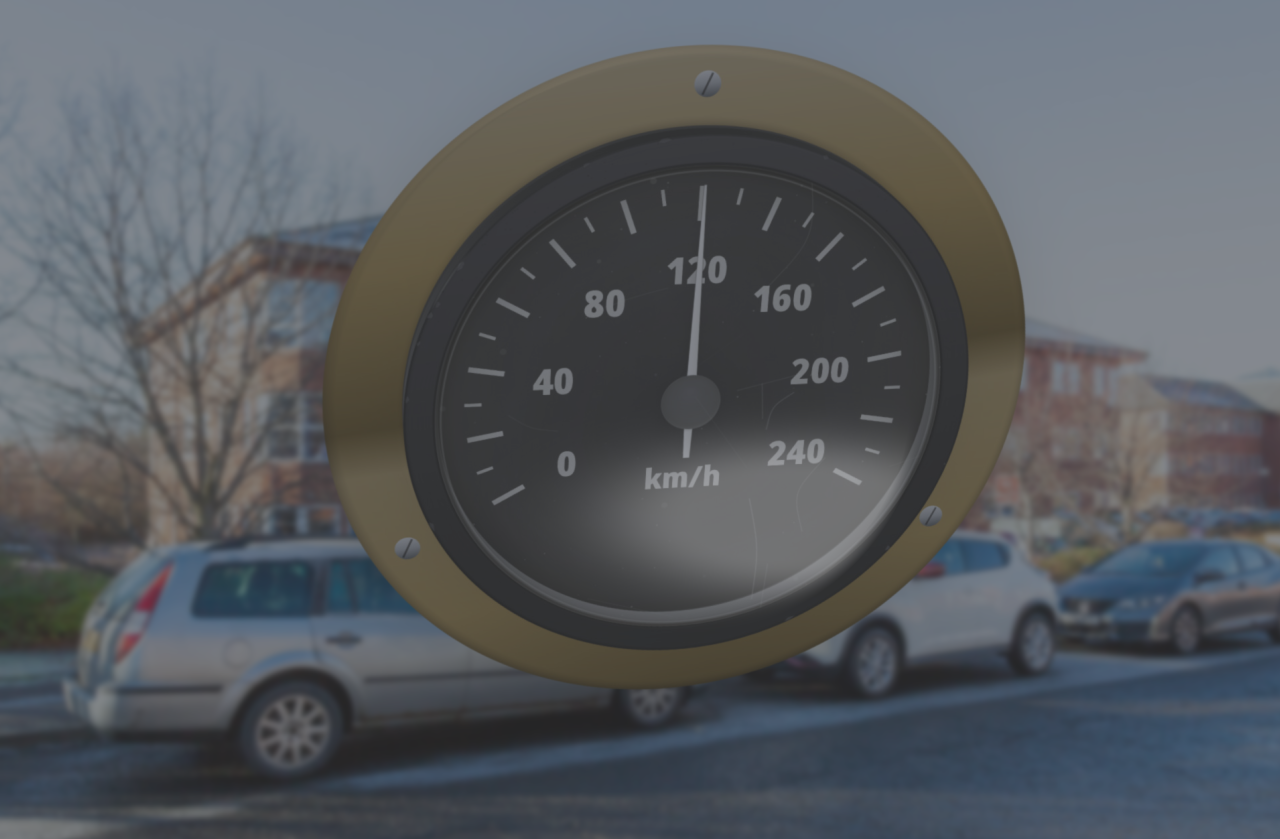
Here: 120
